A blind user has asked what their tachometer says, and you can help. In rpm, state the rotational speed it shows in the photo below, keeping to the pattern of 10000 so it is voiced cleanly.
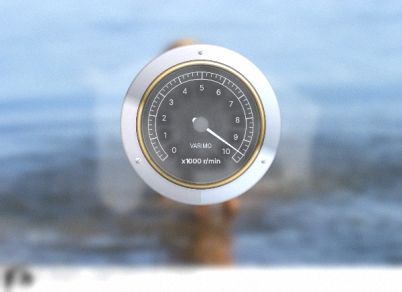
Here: 9600
